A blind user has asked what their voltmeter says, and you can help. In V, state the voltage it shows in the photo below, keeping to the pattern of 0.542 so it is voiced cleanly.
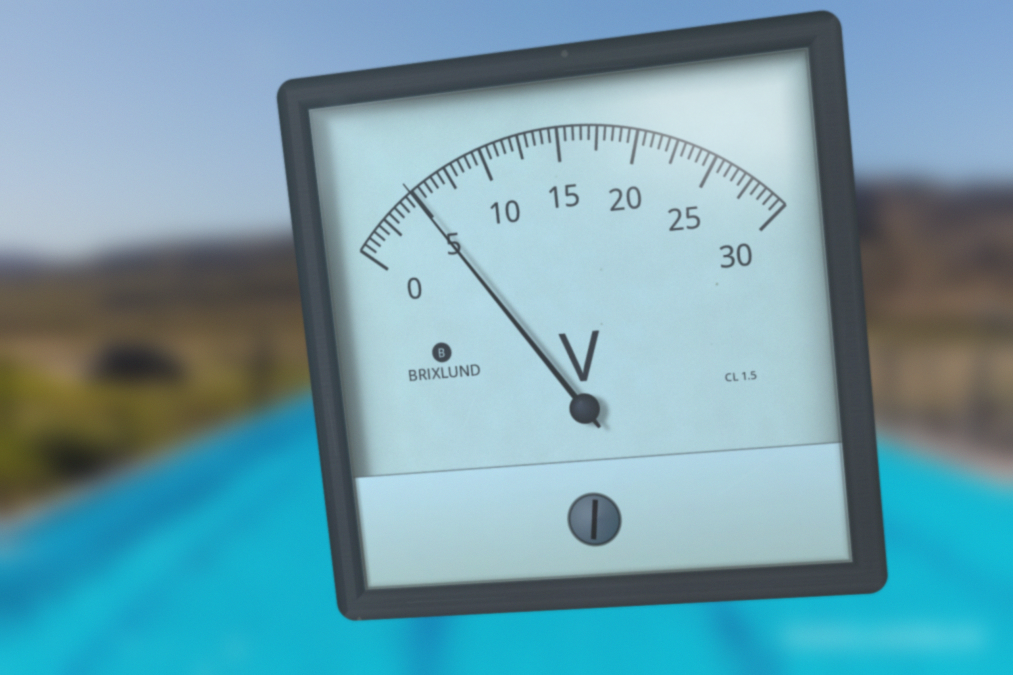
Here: 5
